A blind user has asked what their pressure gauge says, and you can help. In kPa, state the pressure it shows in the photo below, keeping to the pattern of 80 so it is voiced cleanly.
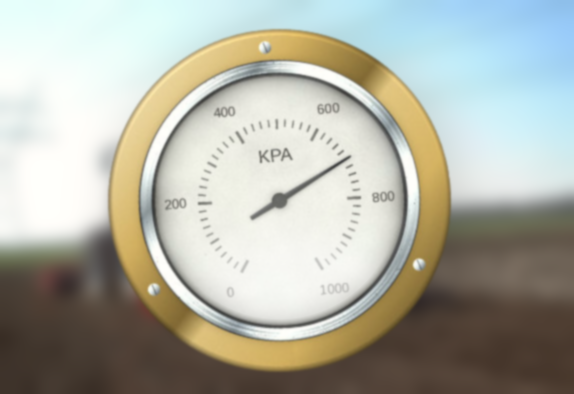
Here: 700
